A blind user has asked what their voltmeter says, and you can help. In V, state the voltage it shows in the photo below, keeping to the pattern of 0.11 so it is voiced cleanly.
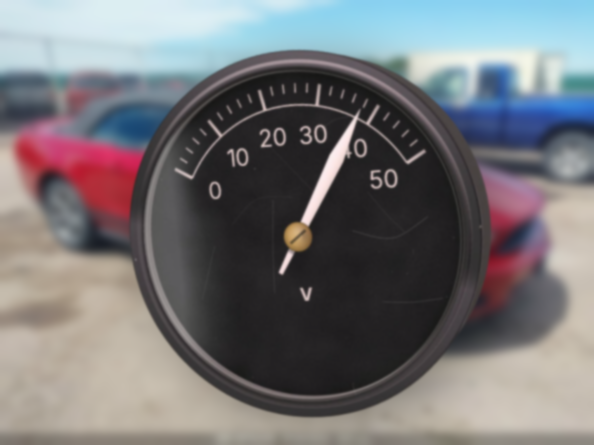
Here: 38
